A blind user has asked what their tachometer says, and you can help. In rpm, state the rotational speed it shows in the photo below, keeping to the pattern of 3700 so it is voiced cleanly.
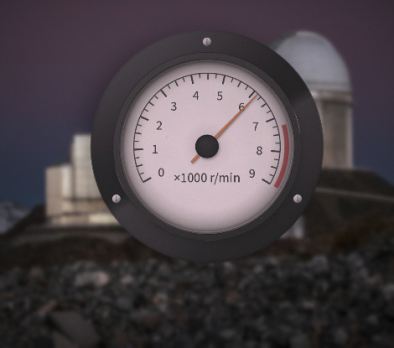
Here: 6125
